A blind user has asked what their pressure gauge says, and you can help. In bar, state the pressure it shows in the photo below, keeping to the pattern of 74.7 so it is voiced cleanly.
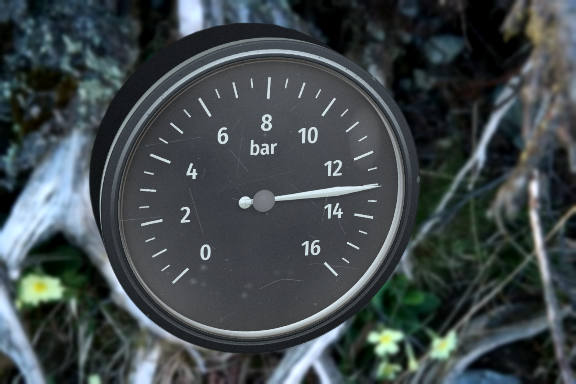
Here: 13
